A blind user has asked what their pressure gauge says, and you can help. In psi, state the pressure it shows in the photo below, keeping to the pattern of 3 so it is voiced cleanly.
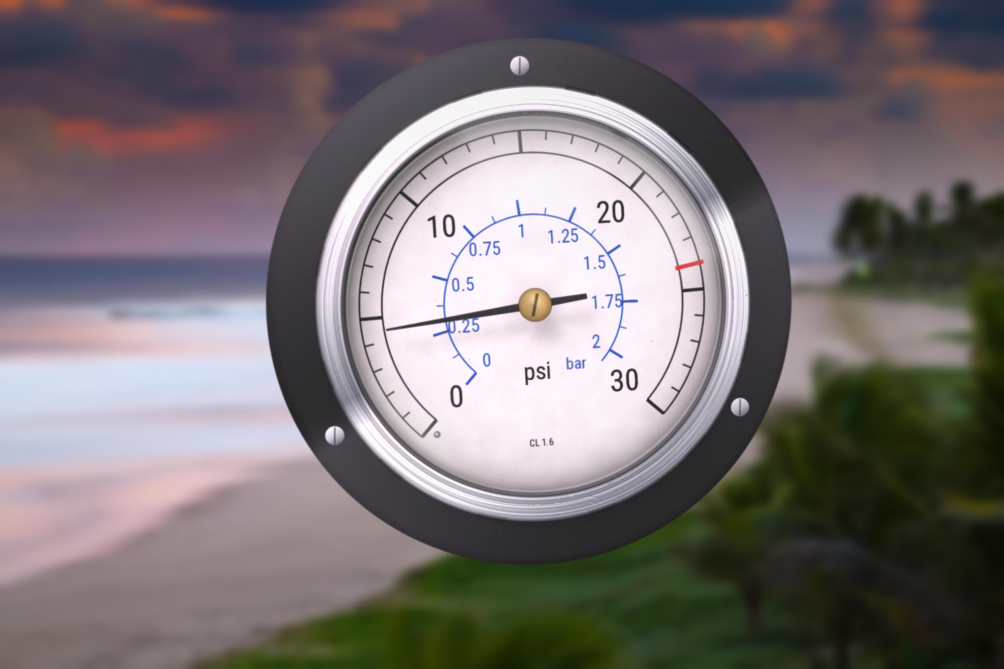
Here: 4.5
